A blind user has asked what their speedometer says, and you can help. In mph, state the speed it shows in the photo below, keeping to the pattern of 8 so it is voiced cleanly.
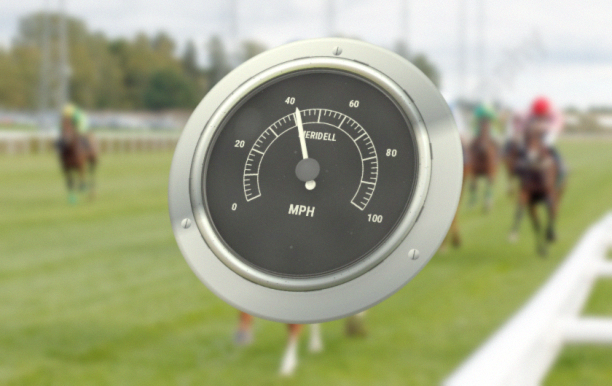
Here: 42
